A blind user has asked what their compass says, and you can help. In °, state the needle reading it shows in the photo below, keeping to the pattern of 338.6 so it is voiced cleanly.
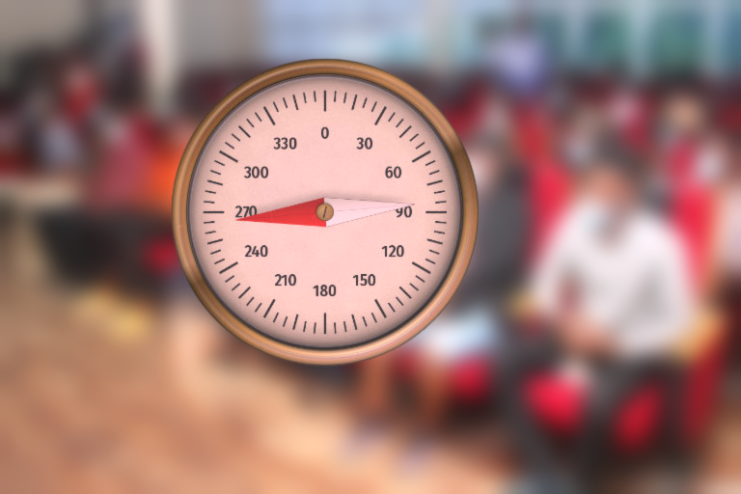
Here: 265
